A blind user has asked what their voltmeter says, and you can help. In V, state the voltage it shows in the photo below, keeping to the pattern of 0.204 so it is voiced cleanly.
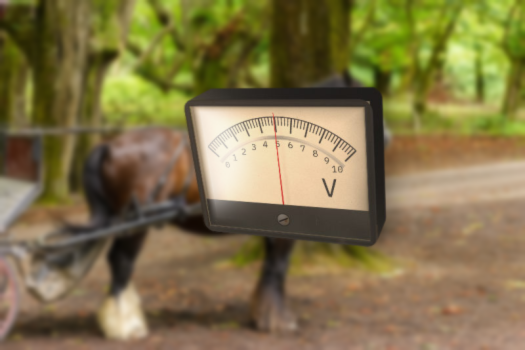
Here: 5
